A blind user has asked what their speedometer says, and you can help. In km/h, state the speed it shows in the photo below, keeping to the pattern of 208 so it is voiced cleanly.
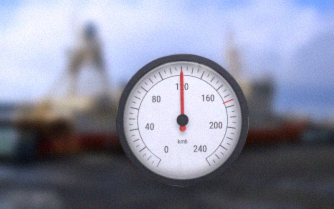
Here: 120
